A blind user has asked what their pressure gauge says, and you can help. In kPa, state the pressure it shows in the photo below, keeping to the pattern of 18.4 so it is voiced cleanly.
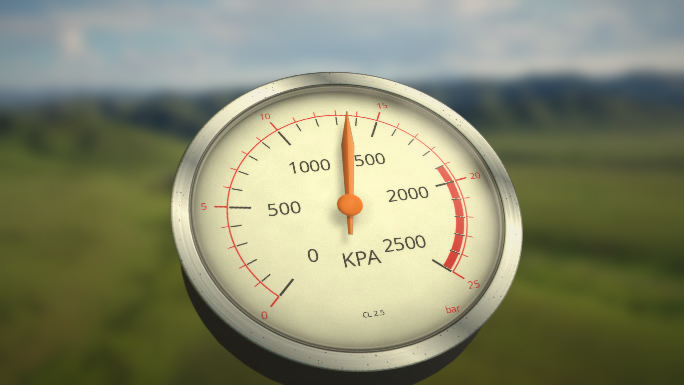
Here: 1350
